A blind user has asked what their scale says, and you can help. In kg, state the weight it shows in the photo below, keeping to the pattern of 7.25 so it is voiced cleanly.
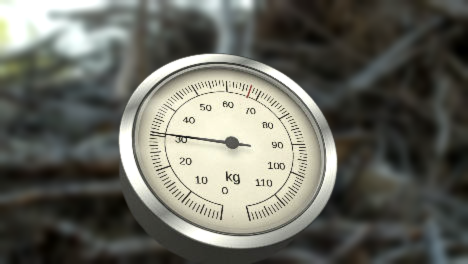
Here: 30
